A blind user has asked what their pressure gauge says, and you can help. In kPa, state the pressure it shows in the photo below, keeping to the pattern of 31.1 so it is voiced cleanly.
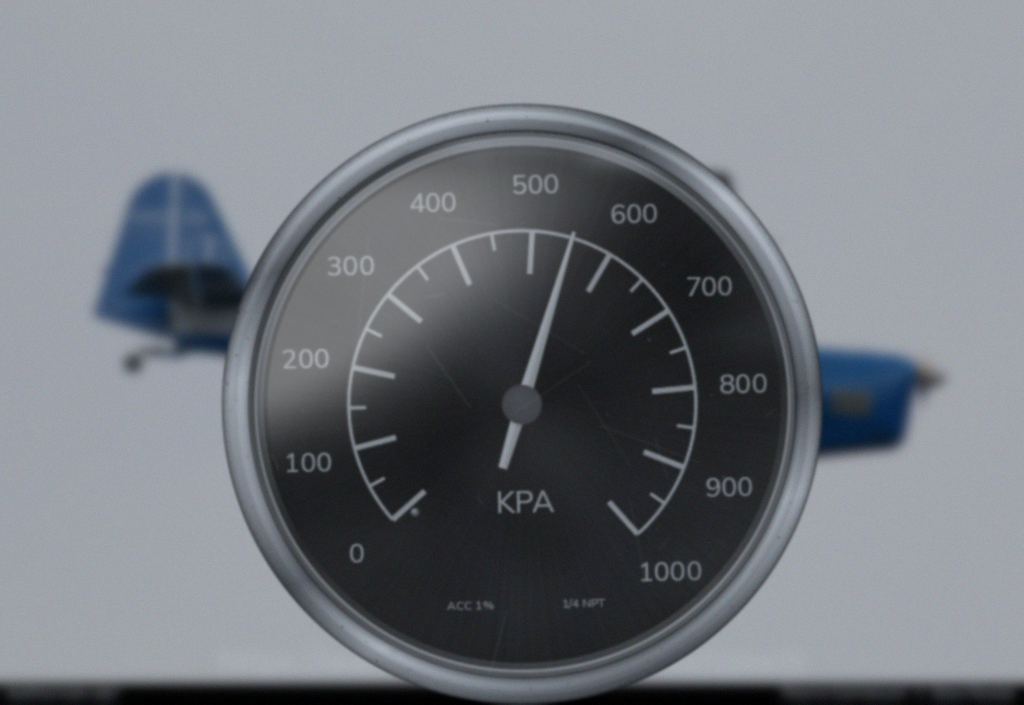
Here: 550
